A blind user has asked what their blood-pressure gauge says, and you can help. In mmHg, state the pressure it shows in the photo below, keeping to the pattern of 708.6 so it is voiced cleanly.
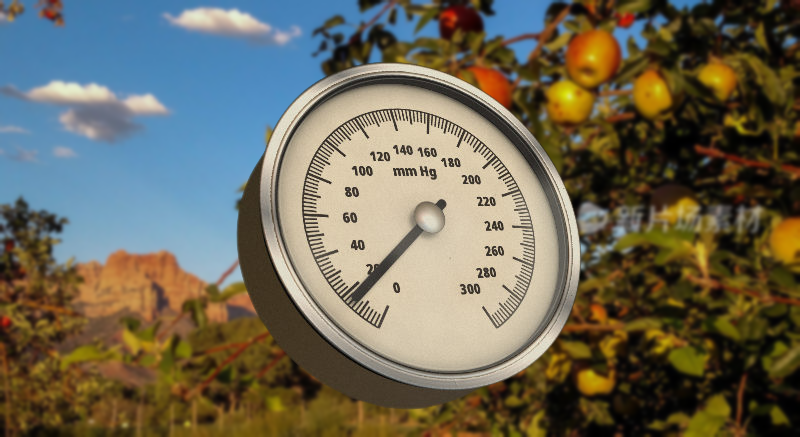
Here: 16
